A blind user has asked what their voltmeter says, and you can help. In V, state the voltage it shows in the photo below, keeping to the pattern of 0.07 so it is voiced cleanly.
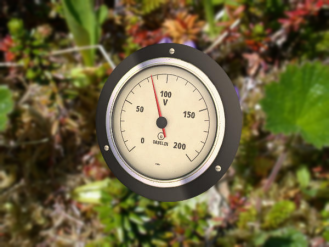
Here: 85
